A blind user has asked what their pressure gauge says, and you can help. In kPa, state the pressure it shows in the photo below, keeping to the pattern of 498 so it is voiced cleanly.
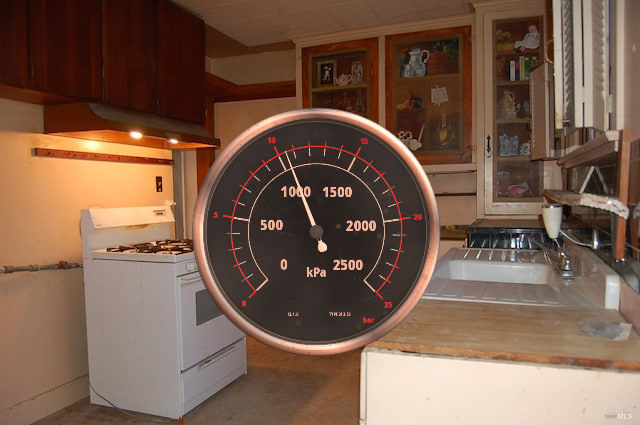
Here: 1050
